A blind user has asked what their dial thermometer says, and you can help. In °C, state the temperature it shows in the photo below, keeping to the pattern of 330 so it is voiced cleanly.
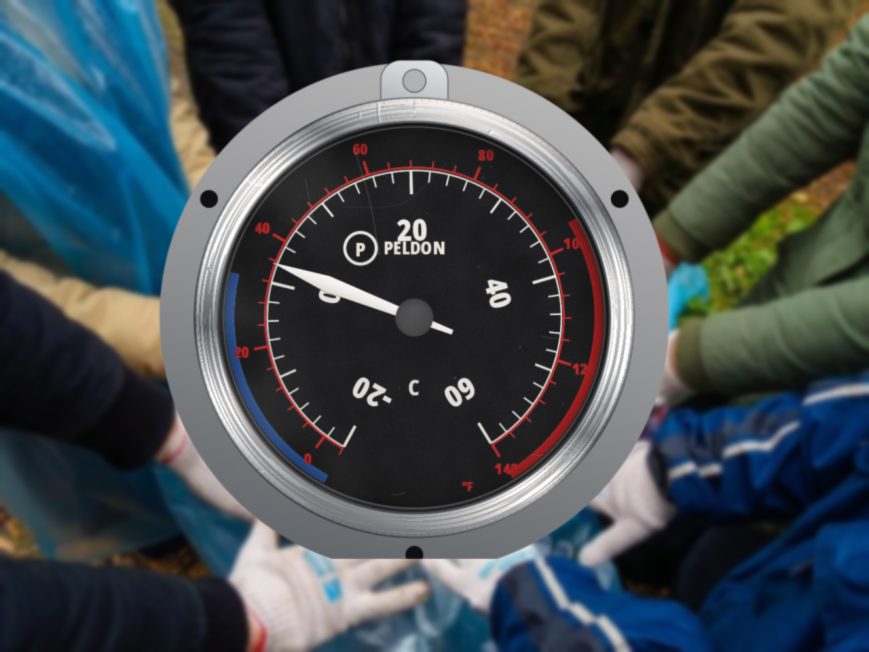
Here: 2
